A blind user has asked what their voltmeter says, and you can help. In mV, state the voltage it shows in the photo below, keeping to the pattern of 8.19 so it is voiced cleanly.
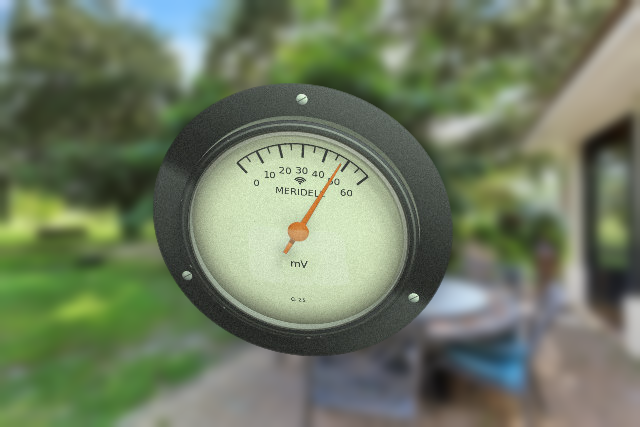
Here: 47.5
